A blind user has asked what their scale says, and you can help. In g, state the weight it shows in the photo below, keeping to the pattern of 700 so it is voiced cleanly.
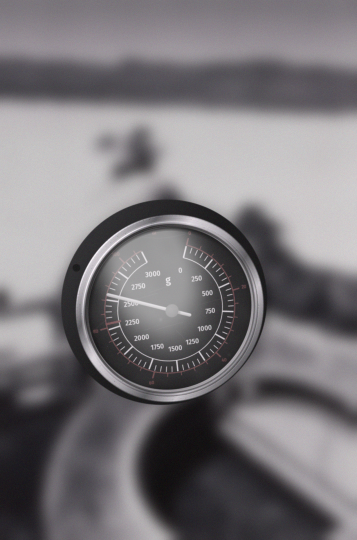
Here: 2550
